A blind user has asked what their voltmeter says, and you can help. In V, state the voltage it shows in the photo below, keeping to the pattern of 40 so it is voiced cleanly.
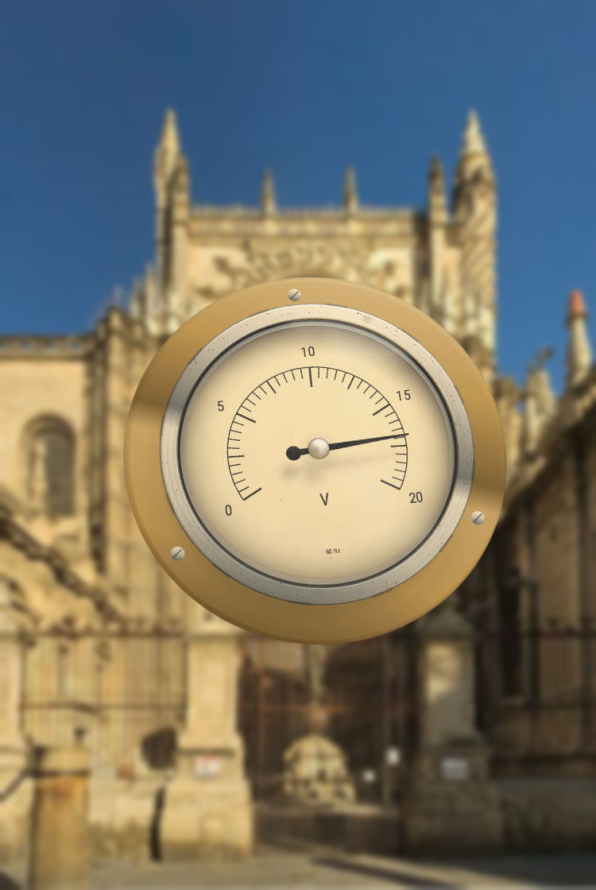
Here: 17
